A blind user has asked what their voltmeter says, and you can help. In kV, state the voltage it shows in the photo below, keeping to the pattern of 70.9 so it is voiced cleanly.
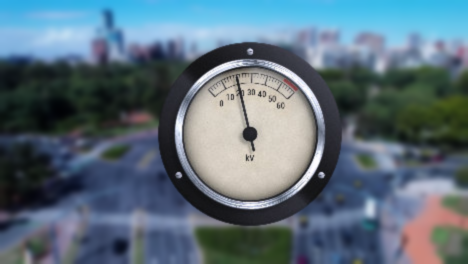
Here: 20
